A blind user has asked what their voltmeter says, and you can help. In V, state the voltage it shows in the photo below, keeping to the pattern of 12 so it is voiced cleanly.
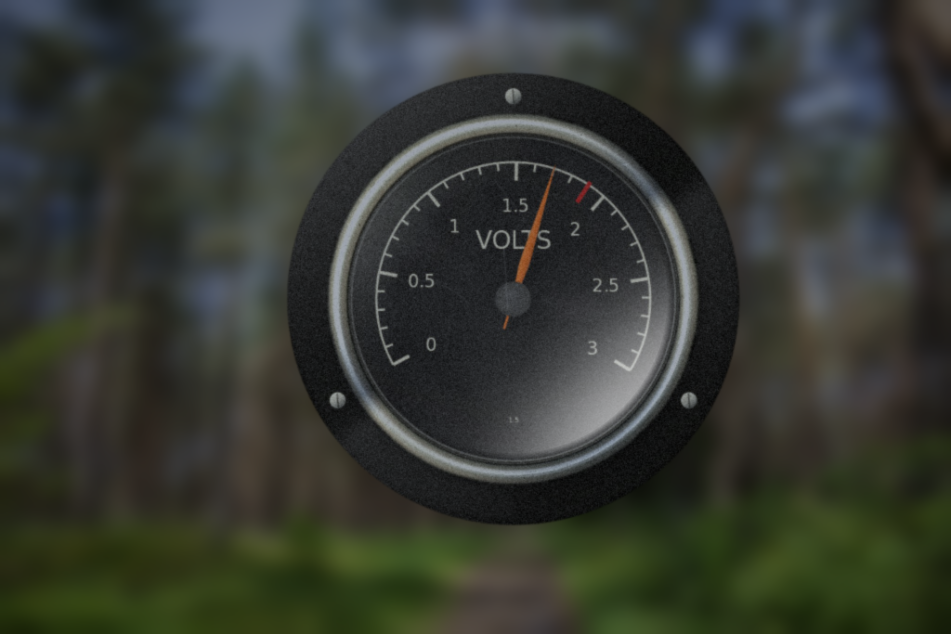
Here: 1.7
